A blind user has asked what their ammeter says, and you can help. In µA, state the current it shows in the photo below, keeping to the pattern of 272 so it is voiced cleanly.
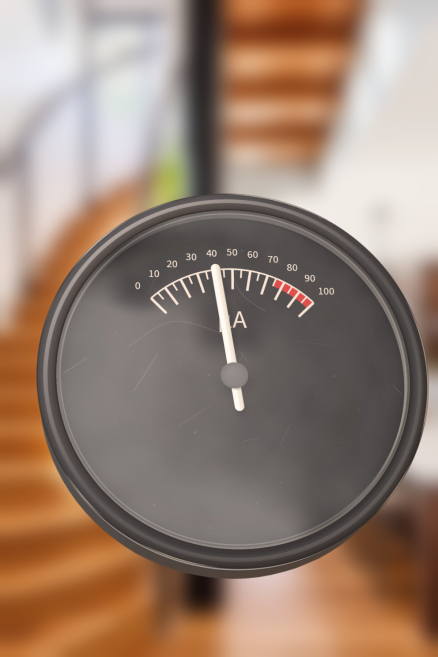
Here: 40
